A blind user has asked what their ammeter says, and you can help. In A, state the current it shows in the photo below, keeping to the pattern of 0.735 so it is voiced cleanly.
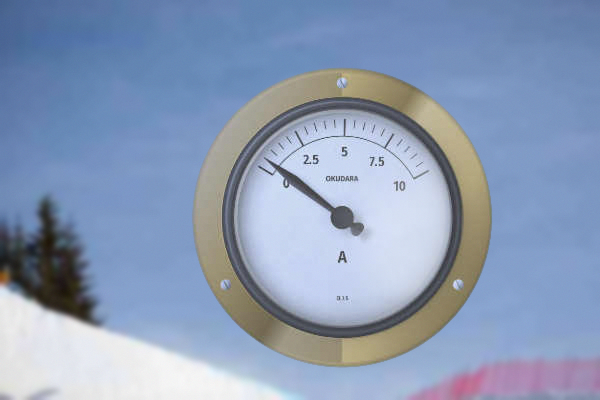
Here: 0.5
